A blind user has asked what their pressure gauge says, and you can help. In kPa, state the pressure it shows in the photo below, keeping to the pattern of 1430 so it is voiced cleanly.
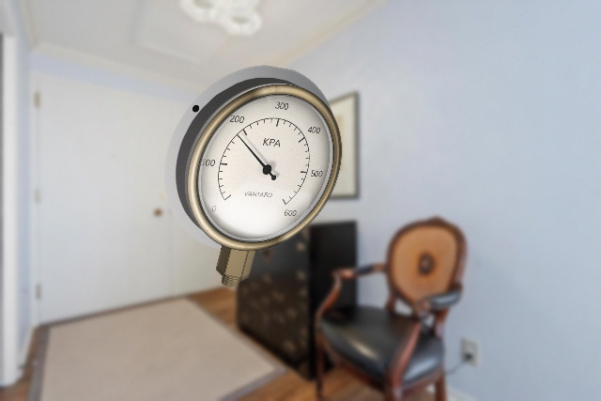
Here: 180
